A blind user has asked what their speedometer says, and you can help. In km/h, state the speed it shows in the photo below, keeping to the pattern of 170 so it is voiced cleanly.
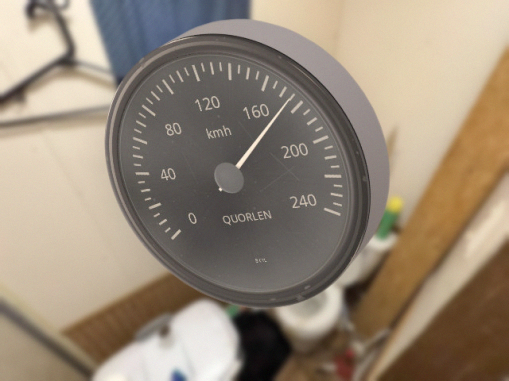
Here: 175
